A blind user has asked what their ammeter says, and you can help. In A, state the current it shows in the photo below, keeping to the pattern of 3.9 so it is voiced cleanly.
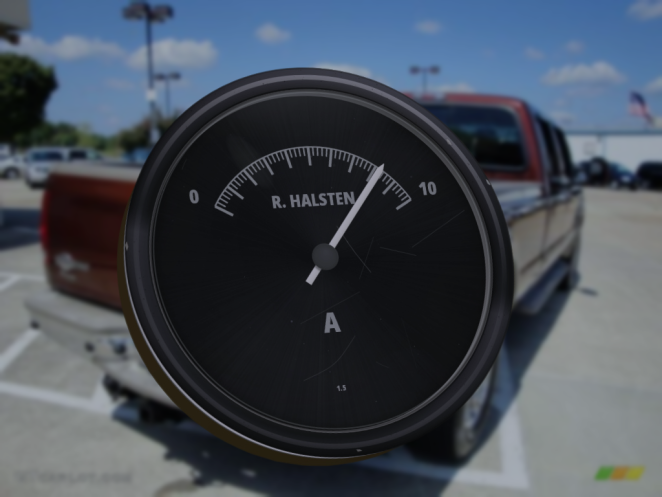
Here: 8.2
